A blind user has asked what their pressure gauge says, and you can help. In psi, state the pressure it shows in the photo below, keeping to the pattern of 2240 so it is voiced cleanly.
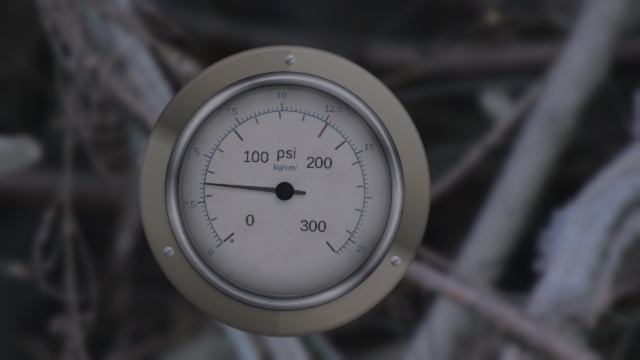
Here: 50
